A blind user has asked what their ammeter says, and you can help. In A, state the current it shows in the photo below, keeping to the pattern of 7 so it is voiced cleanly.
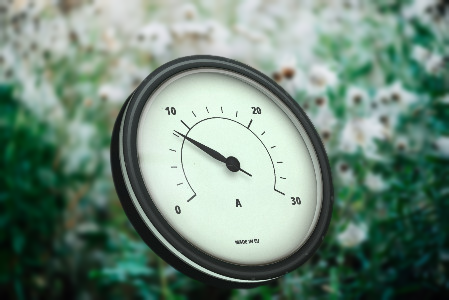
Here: 8
